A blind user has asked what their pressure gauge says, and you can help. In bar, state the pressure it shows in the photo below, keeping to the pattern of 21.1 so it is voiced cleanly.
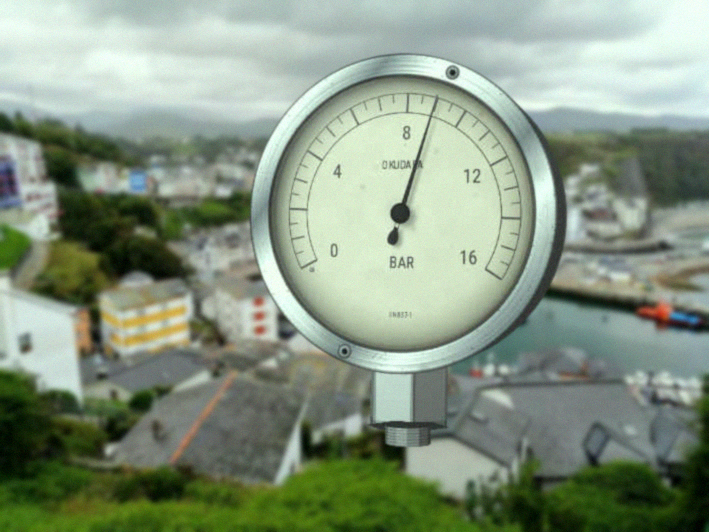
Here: 9
